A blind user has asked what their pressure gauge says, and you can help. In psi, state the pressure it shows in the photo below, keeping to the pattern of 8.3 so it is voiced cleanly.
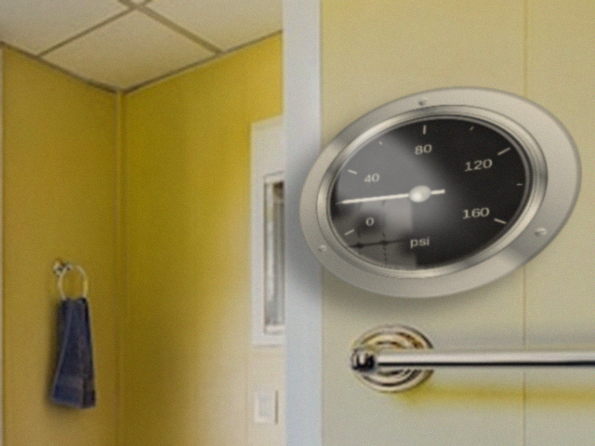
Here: 20
